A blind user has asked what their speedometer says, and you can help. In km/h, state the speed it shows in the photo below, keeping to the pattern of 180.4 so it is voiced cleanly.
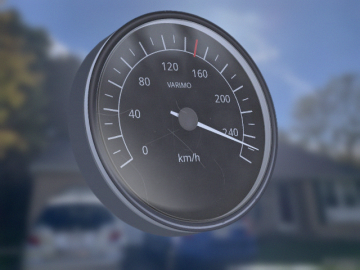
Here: 250
